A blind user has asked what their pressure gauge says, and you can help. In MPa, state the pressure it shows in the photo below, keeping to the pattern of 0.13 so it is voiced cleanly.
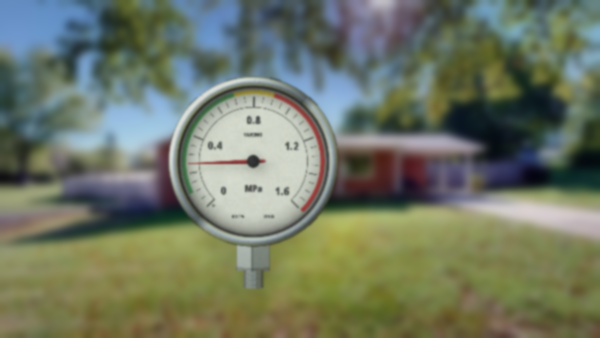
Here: 0.25
